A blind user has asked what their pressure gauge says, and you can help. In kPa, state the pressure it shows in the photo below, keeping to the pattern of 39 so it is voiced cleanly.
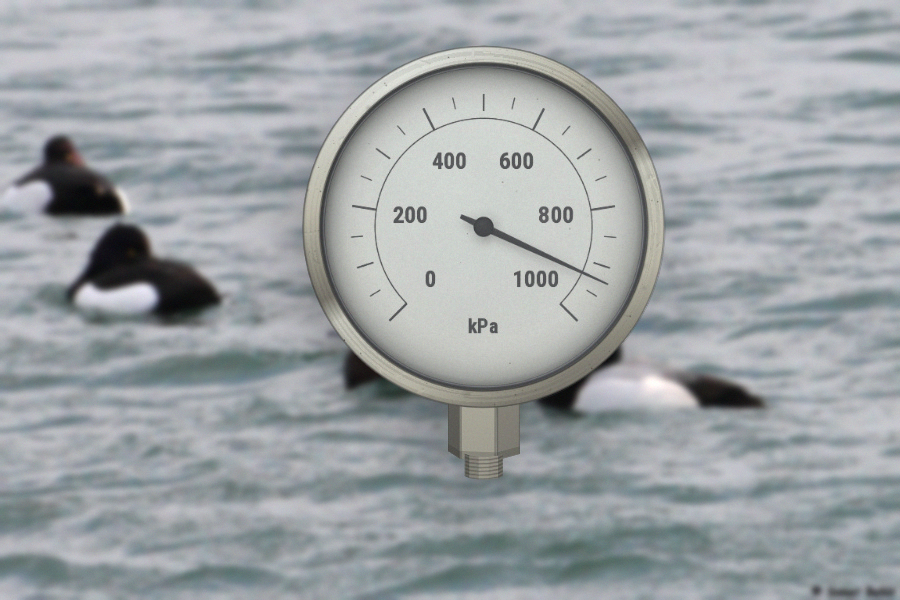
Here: 925
